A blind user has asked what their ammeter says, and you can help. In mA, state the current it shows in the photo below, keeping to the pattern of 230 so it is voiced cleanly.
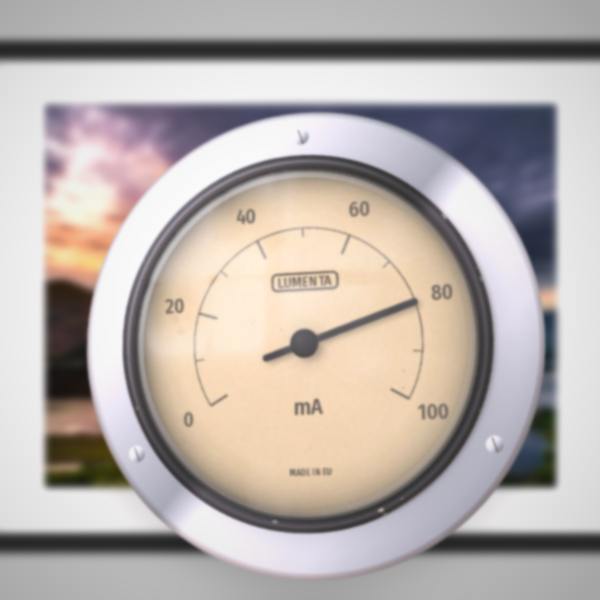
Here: 80
